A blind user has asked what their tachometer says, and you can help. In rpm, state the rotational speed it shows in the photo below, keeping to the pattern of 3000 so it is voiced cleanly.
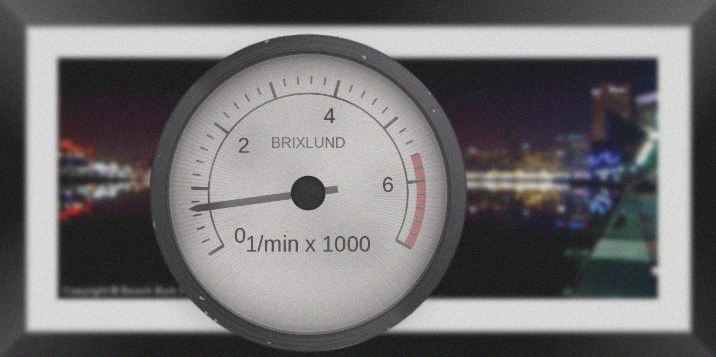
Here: 700
